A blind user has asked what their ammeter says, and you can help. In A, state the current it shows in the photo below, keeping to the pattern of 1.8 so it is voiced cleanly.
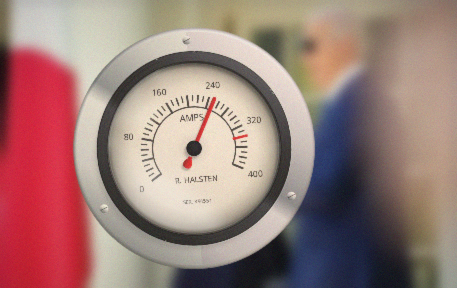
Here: 250
